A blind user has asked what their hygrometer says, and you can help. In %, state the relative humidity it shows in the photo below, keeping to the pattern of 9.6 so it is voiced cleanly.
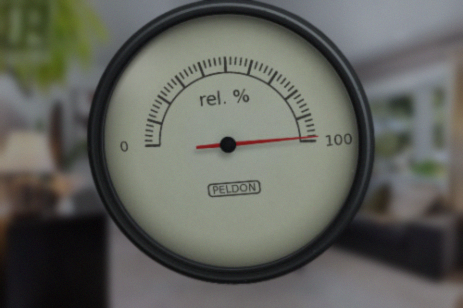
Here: 98
